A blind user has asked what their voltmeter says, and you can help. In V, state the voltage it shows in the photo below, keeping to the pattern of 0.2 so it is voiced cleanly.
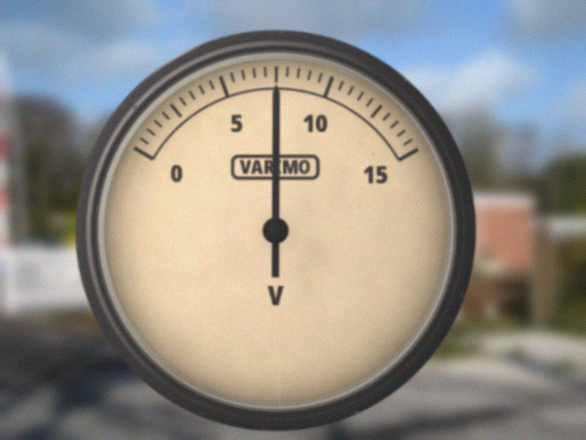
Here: 7.5
